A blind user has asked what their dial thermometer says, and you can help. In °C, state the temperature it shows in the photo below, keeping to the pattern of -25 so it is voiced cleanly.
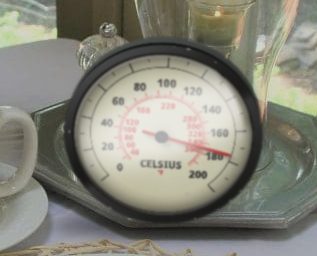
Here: 175
